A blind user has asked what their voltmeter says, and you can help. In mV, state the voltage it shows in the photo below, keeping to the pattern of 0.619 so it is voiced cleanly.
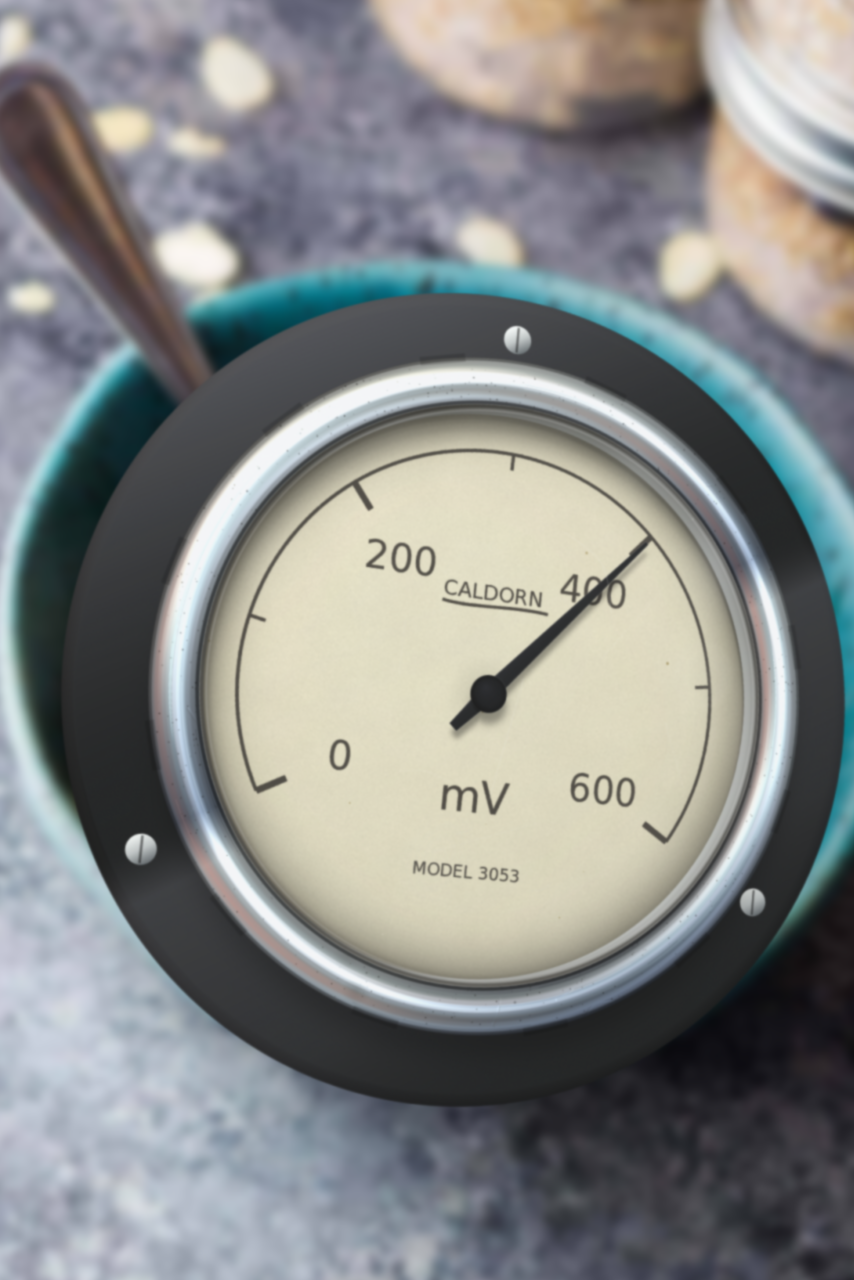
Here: 400
